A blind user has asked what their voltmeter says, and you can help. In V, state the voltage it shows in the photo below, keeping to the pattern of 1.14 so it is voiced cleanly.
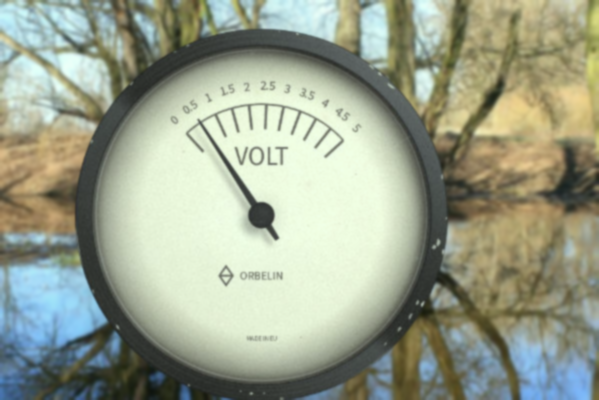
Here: 0.5
